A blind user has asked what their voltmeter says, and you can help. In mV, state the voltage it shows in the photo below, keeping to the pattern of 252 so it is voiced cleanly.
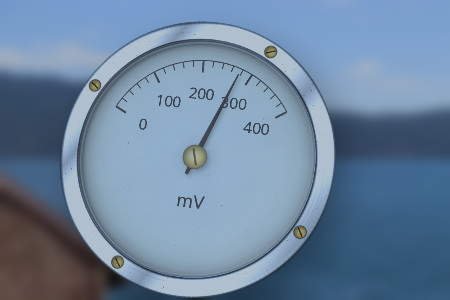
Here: 280
